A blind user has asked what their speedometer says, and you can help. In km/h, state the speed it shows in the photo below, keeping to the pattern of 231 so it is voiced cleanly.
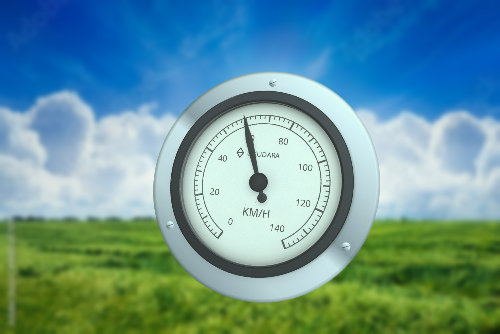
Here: 60
